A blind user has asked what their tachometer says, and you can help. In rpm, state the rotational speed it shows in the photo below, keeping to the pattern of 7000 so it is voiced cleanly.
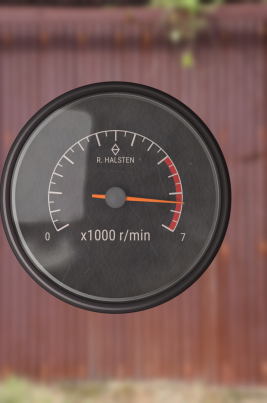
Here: 6250
